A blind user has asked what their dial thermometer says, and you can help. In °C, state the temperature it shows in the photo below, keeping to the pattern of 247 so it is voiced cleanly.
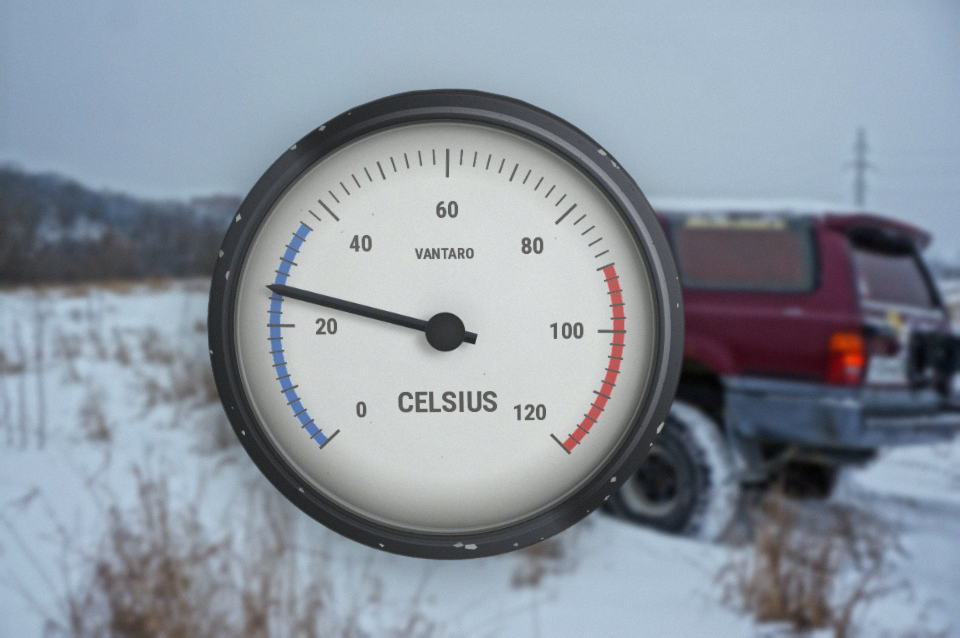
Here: 26
